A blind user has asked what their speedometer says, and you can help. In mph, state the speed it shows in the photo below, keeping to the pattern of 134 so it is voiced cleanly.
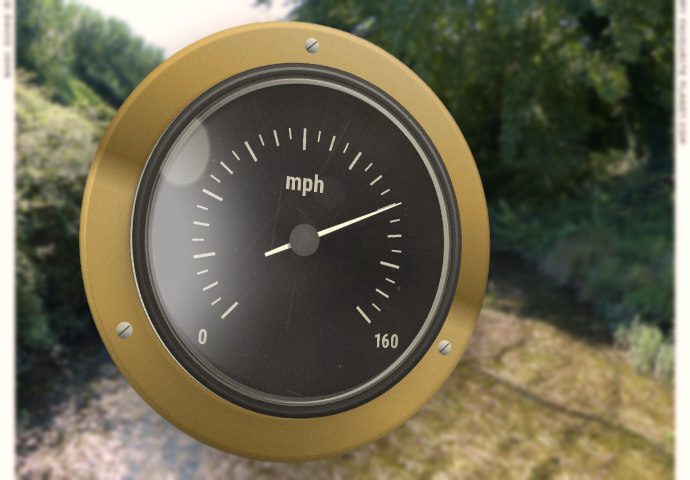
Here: 120
